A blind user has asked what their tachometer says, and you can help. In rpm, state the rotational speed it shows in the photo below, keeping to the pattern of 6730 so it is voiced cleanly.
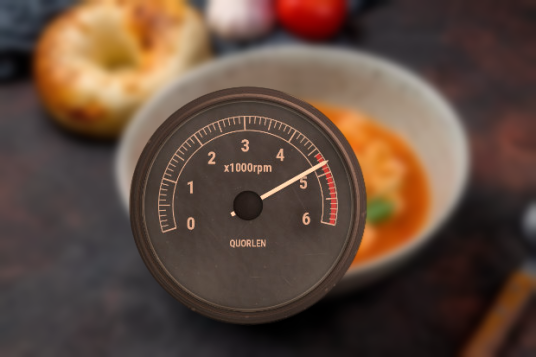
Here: 4800
